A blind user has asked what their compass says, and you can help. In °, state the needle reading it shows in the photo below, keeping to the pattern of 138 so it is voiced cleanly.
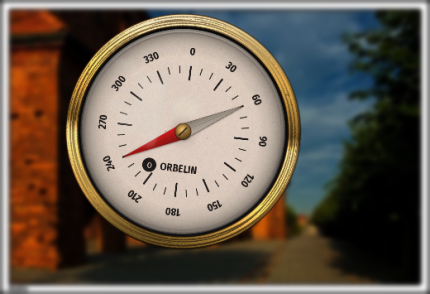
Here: 240
